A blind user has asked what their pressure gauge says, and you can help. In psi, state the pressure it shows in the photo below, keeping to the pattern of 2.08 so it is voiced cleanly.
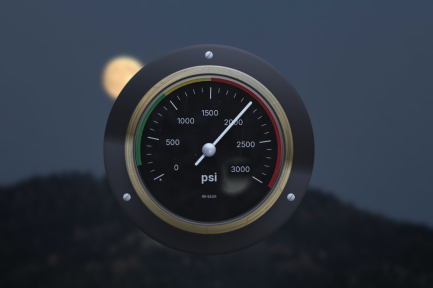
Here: 2000
